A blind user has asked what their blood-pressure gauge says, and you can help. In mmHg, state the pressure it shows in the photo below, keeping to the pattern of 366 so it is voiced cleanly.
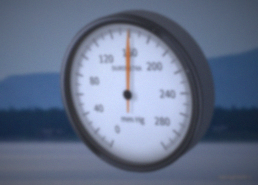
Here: 160
